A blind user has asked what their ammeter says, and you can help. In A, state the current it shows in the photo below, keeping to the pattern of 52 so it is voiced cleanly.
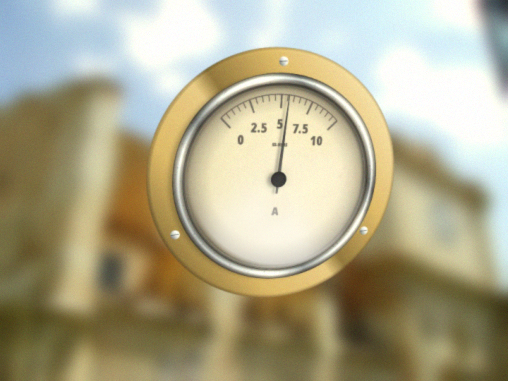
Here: 5.5
